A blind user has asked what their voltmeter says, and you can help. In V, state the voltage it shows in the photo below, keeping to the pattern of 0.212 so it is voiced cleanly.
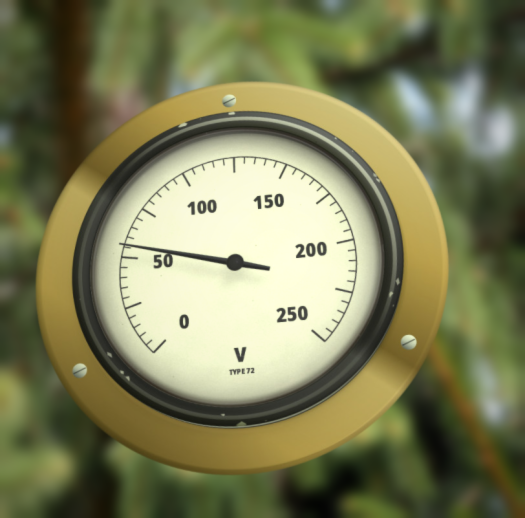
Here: 55
